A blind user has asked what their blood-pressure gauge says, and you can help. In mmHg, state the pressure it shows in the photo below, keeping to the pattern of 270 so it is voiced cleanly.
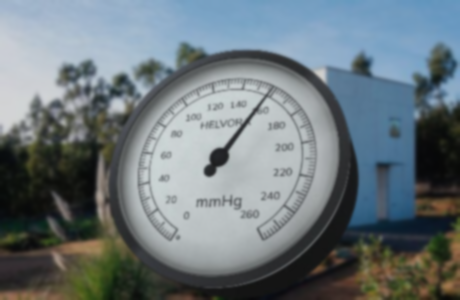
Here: 160
